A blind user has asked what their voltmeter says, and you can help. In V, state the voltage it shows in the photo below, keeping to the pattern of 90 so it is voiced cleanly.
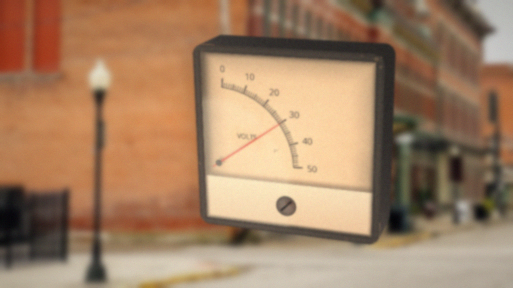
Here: 30
